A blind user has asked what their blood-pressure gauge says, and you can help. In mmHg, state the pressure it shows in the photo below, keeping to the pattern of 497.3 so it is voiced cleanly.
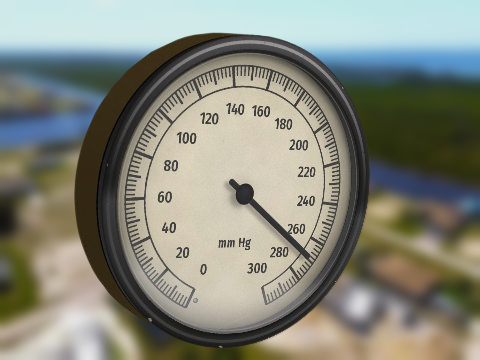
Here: 270
